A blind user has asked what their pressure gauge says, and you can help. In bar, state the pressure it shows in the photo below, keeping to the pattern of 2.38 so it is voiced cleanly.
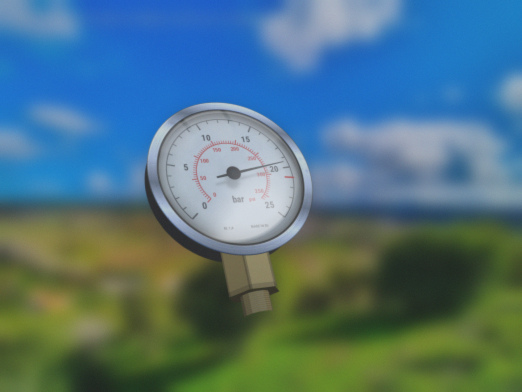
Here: 19.5
